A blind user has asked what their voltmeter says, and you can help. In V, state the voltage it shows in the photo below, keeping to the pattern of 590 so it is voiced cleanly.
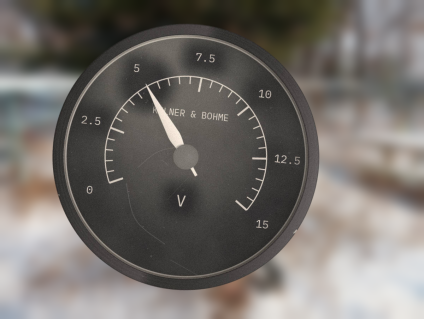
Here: 5
